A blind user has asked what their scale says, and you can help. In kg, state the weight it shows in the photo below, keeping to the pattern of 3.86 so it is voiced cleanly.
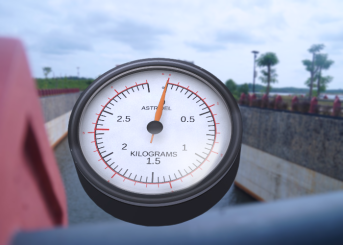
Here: 0
